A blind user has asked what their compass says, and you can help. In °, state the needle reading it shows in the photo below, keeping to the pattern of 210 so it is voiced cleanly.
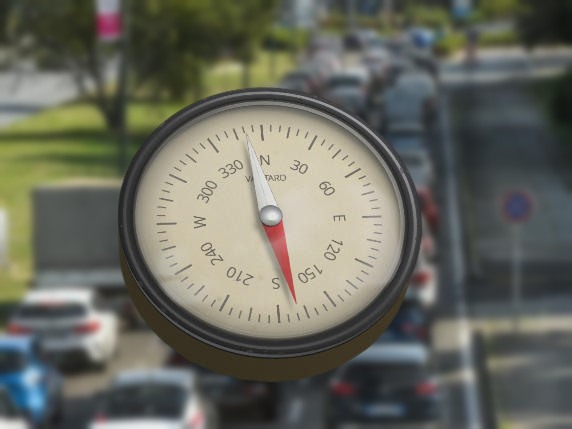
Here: 170
